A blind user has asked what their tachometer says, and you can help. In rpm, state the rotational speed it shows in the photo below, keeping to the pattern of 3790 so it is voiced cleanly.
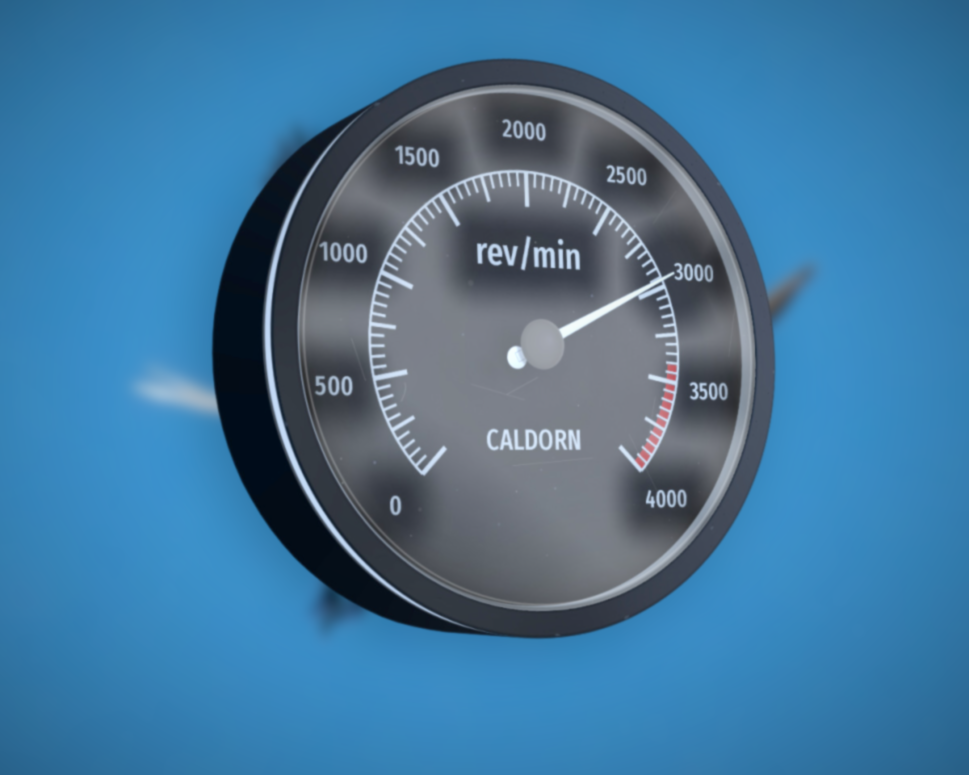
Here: 2950
